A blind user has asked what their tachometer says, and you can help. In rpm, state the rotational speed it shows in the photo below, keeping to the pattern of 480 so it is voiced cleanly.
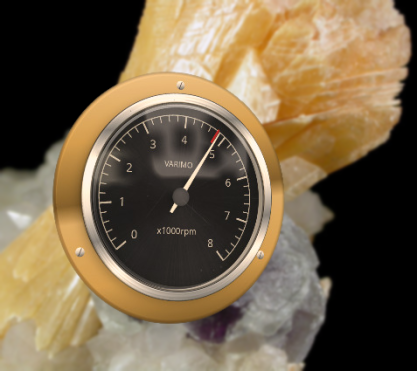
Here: 4800
